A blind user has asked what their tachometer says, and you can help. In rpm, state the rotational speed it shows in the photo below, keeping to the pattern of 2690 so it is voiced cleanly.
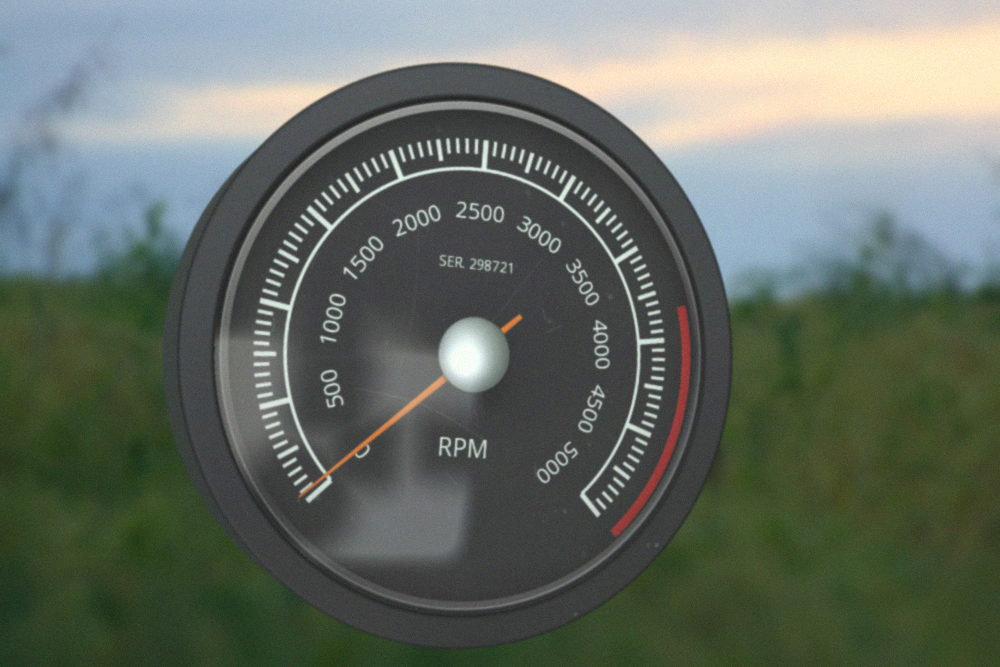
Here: 50
